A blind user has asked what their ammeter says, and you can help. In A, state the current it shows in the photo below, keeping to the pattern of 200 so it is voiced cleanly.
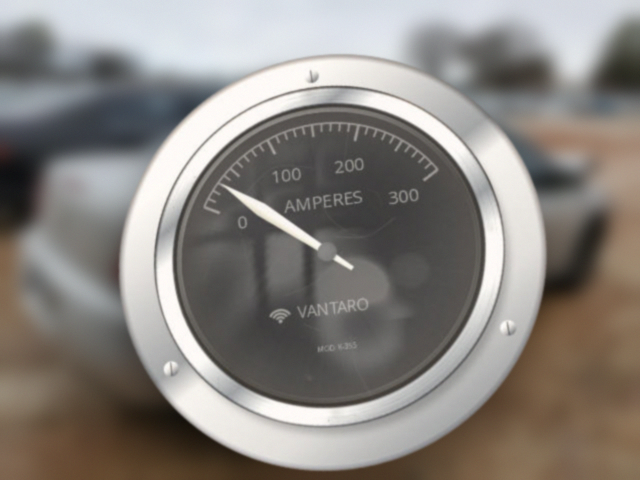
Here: 30
